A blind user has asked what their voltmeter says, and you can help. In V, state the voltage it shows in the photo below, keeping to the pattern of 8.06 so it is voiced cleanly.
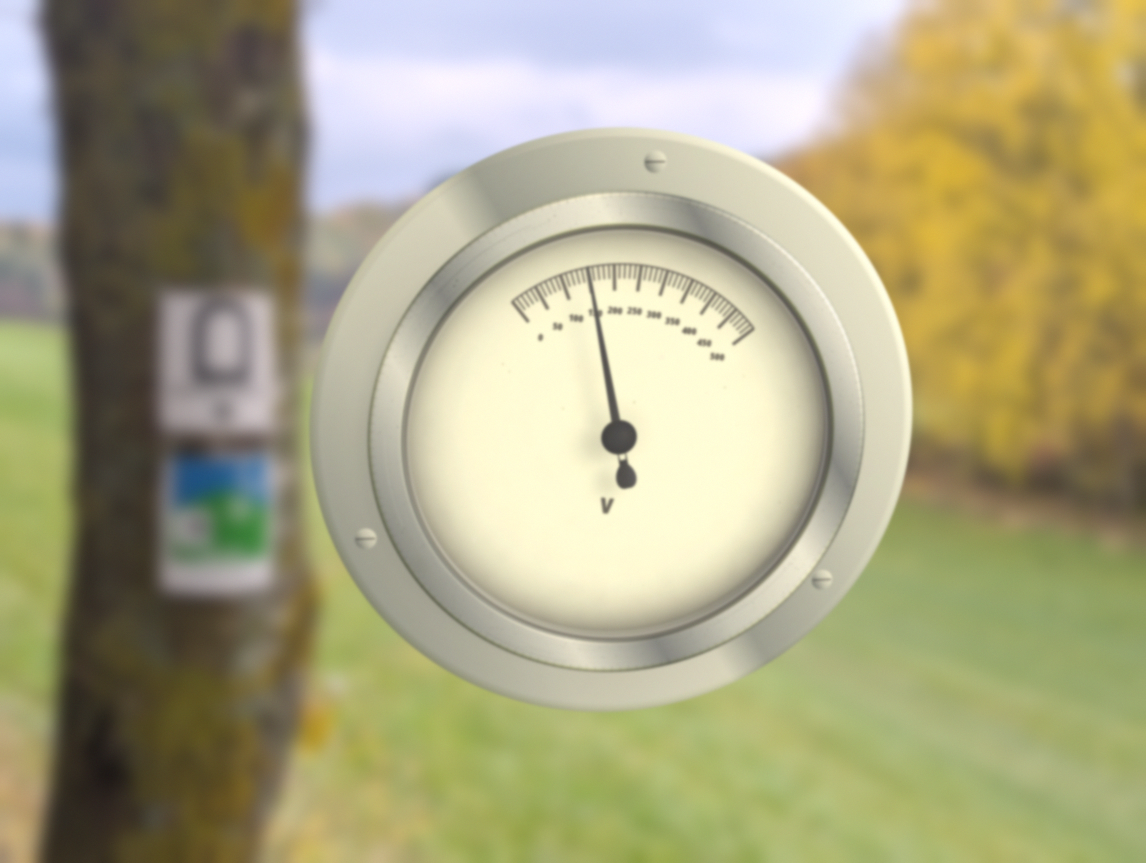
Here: 150
